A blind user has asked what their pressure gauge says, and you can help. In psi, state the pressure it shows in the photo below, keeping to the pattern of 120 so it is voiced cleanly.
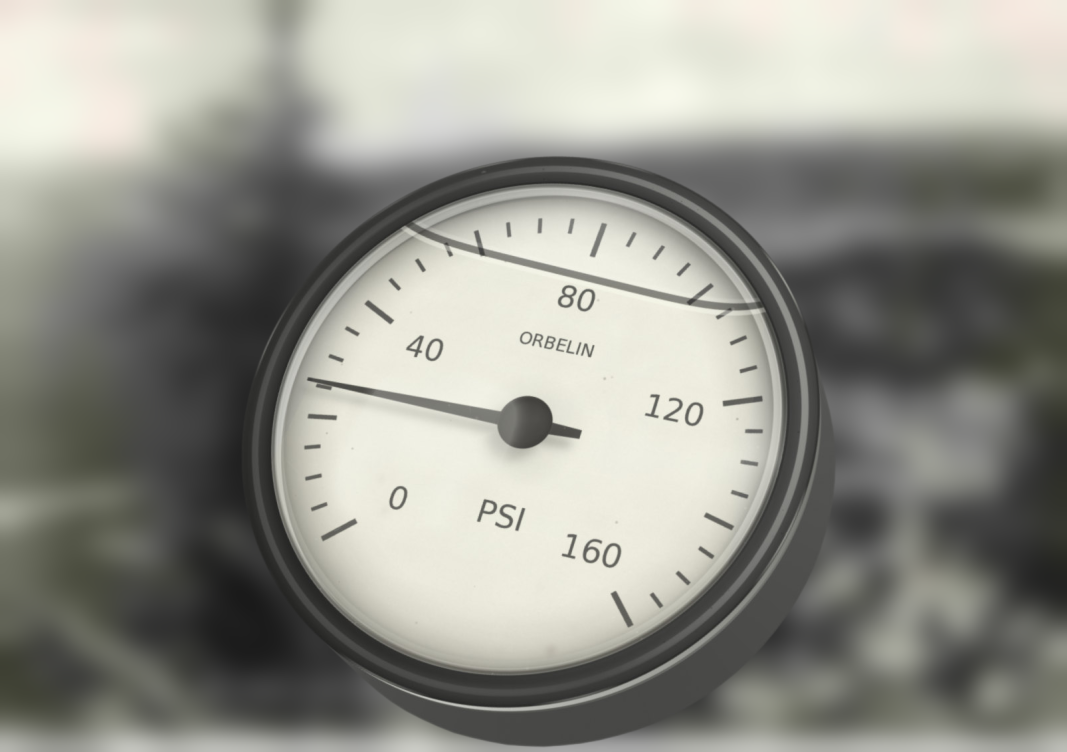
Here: 25
